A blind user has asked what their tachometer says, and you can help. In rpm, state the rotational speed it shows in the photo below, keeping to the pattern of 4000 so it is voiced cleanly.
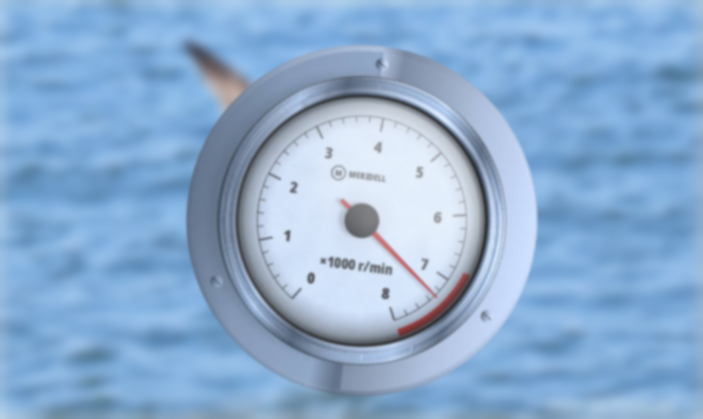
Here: 7300
